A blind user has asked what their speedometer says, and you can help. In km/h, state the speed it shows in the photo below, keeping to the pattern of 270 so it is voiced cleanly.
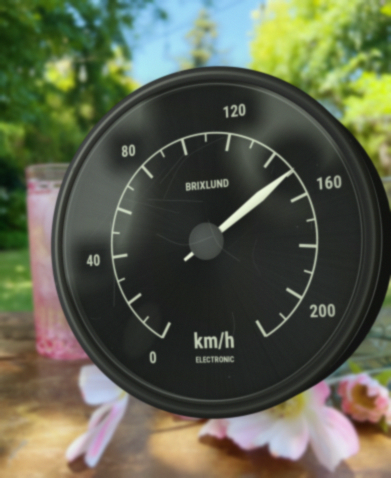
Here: 150
